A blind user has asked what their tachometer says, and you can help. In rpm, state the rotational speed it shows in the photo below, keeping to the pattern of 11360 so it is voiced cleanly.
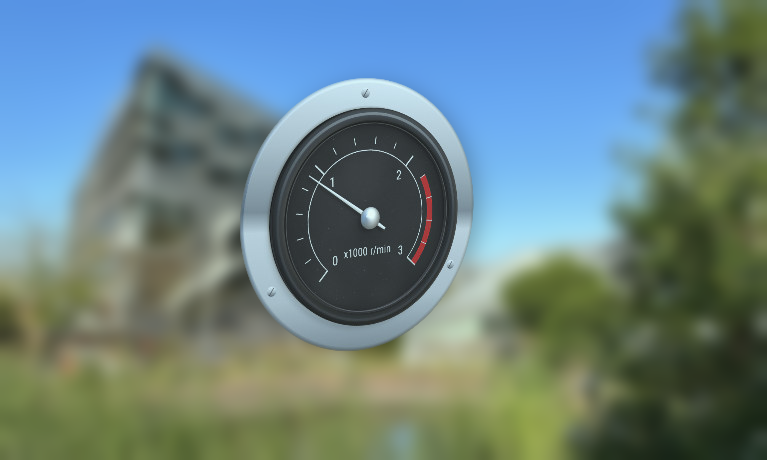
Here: 900
